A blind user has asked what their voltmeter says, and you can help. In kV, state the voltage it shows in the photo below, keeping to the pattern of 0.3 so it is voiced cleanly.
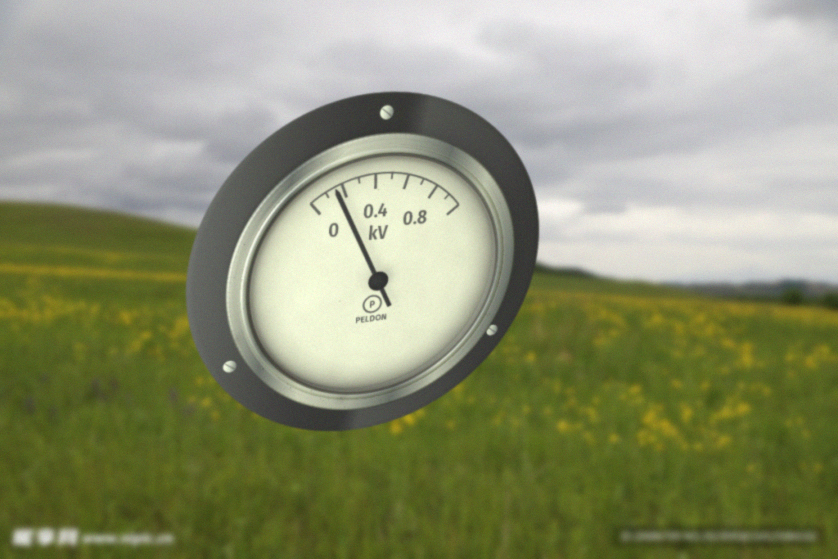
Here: 0.15
